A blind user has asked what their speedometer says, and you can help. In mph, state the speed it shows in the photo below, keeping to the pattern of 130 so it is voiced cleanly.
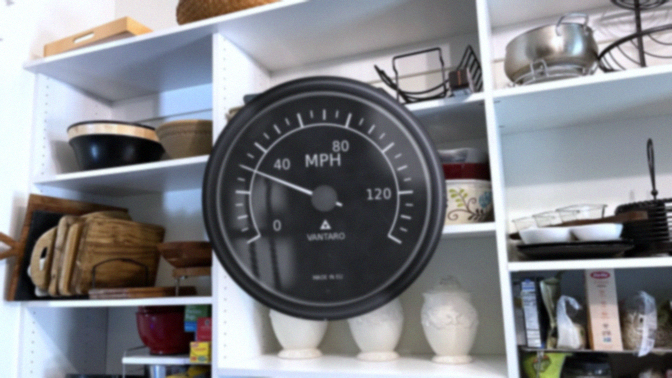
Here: 30
